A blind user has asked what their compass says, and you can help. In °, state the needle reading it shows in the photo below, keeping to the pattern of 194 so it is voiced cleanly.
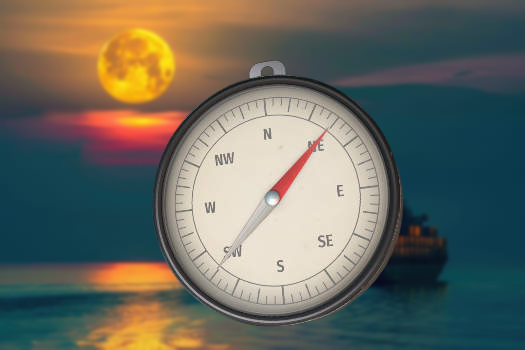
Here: 45
